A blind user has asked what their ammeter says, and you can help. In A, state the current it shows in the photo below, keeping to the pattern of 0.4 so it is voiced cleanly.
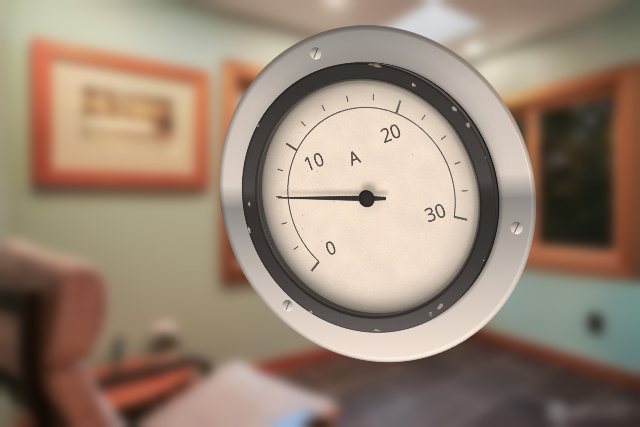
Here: 6
